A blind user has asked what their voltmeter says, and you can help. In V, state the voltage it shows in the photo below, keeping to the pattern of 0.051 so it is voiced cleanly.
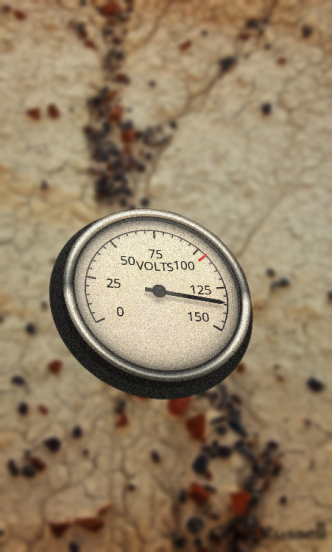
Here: 135
